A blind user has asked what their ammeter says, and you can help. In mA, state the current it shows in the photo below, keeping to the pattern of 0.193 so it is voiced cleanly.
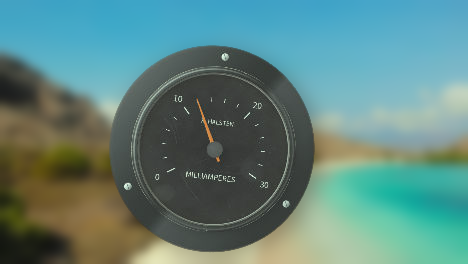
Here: 12
